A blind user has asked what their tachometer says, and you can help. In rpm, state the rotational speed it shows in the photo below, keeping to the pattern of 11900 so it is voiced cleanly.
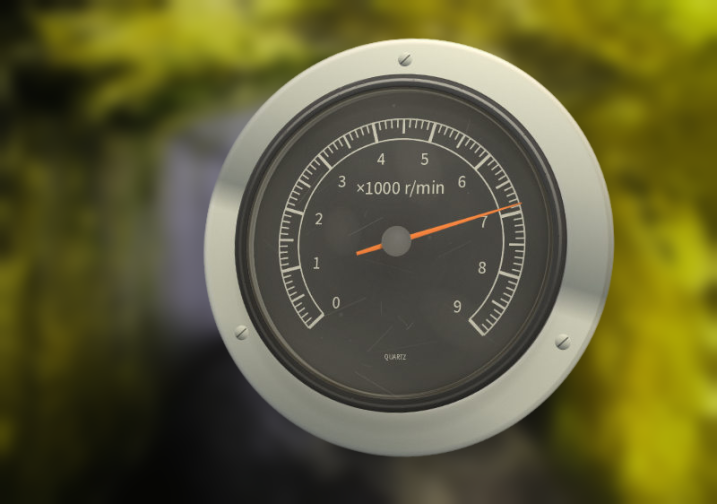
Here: 6900
